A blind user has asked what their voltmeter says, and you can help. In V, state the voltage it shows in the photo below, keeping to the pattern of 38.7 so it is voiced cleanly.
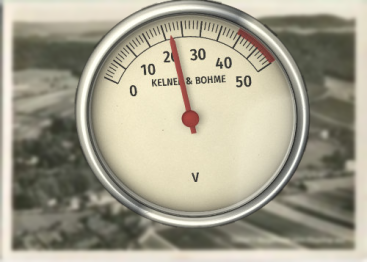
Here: 22
